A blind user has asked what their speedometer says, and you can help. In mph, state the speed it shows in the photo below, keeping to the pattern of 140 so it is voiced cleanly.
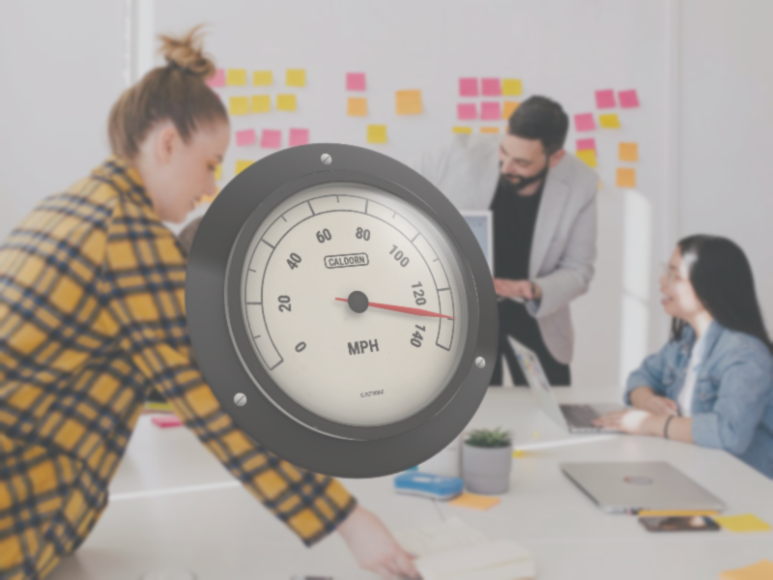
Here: 130
